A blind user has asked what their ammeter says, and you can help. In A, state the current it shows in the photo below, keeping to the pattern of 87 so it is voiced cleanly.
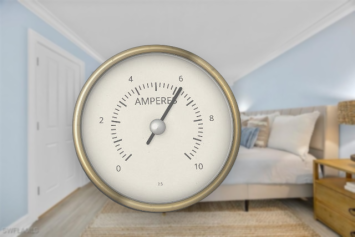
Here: 6.2
